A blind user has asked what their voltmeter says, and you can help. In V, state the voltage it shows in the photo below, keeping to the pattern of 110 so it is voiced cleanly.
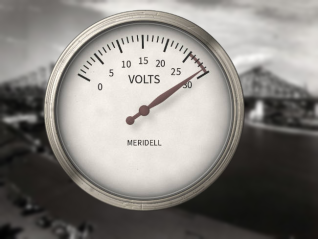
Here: 29
